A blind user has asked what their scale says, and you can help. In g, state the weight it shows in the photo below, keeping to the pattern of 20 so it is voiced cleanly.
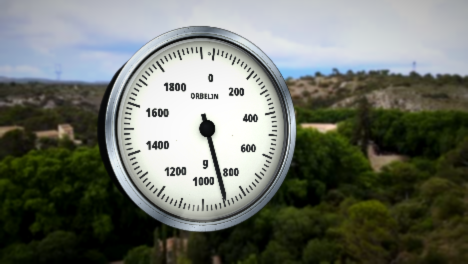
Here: 900
